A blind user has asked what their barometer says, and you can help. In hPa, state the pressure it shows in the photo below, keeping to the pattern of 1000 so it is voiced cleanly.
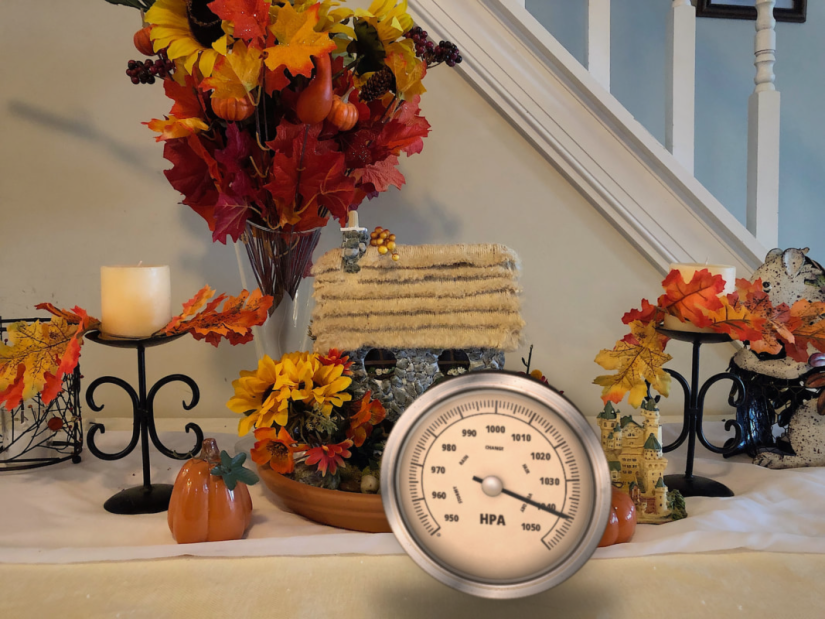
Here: 1040
